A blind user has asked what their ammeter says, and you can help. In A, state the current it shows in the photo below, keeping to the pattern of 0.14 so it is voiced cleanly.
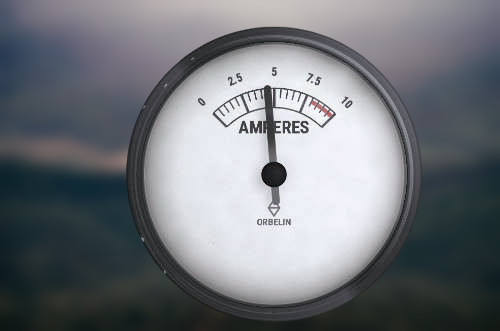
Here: 4.5
